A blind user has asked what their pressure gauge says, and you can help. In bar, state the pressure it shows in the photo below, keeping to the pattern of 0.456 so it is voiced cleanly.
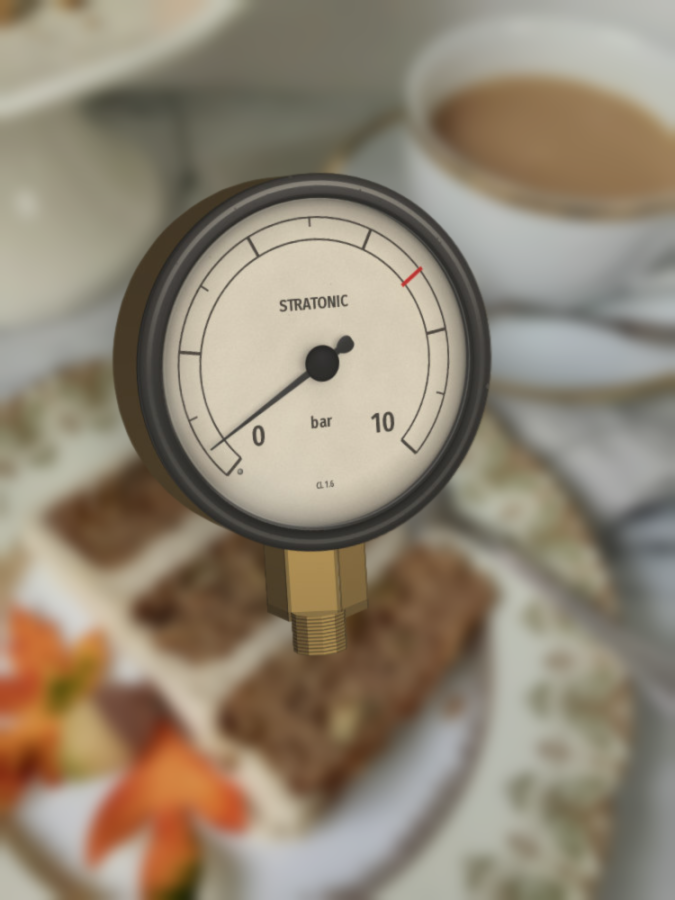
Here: 0.5
